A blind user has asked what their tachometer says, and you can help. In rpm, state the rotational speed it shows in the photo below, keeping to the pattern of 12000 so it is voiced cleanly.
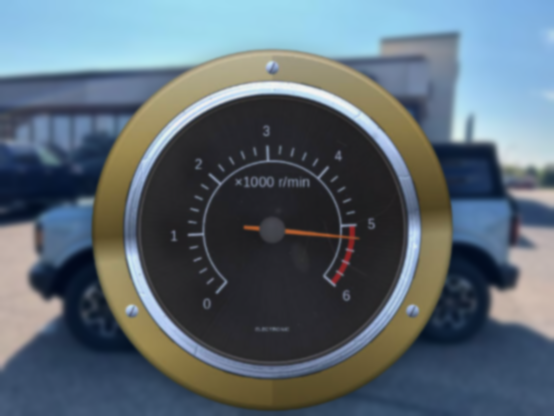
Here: 5200
